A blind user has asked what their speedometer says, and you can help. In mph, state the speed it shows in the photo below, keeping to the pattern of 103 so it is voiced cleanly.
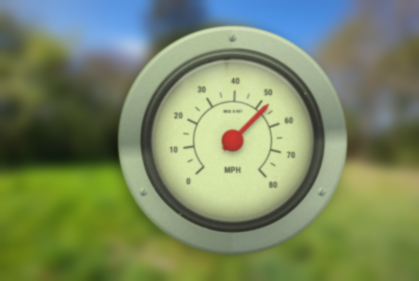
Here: 52.5
